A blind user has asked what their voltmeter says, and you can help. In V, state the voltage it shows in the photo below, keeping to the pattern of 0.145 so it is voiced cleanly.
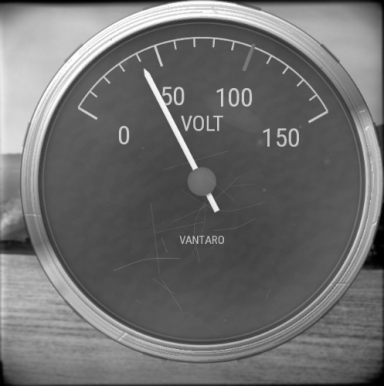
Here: 40
